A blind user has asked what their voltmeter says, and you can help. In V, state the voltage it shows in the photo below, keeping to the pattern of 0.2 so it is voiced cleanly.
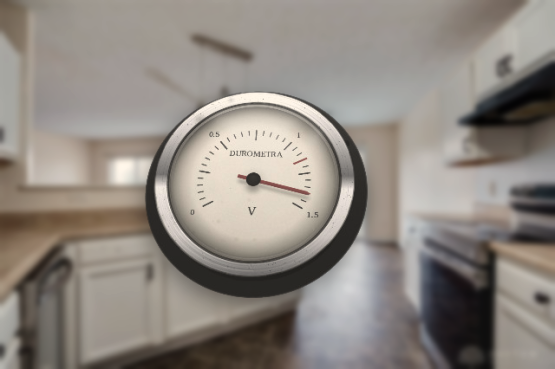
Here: 1.4
